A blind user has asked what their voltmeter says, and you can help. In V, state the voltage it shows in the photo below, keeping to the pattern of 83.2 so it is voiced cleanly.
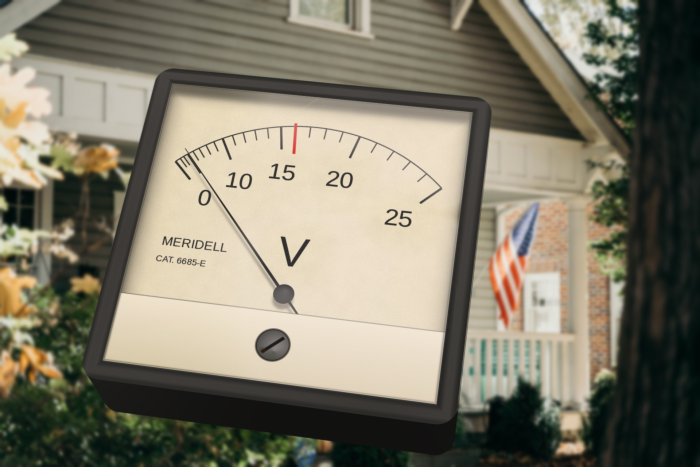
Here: 5
